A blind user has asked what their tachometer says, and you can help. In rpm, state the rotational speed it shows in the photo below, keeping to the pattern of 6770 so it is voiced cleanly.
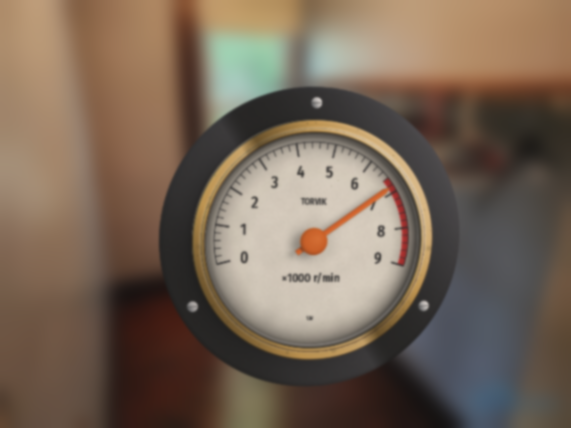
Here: 6800
